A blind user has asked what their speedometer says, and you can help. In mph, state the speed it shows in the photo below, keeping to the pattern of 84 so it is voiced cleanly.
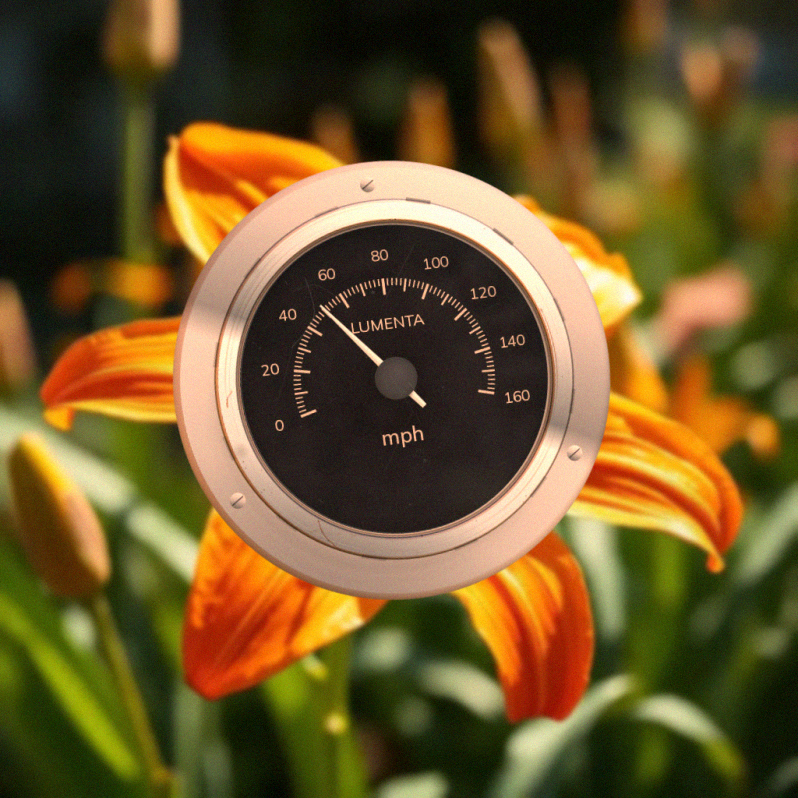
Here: 50
